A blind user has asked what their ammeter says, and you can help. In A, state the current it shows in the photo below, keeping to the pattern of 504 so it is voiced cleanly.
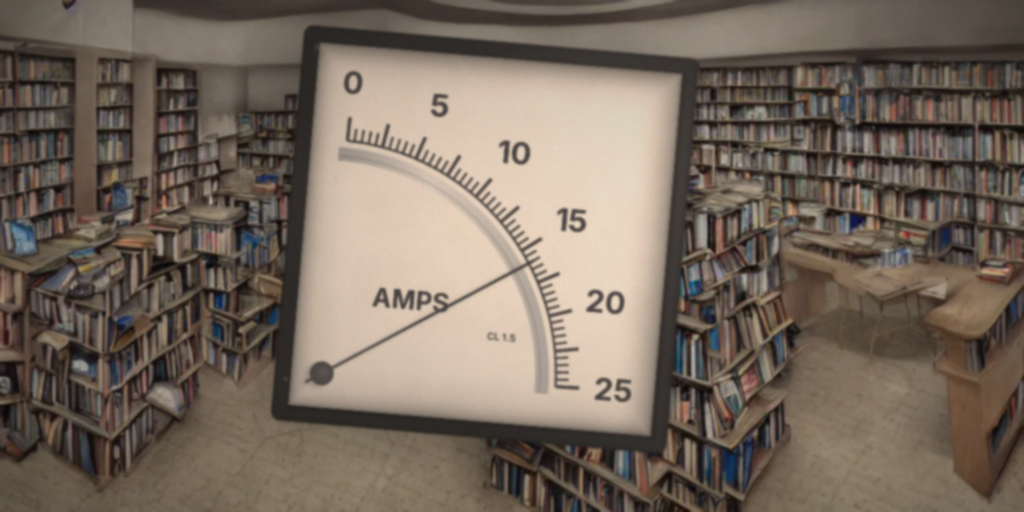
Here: 16
